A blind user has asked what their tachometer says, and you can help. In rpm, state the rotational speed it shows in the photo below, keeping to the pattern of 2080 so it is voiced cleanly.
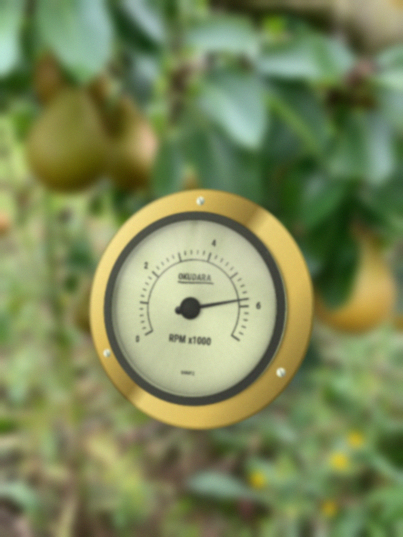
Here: 5800
